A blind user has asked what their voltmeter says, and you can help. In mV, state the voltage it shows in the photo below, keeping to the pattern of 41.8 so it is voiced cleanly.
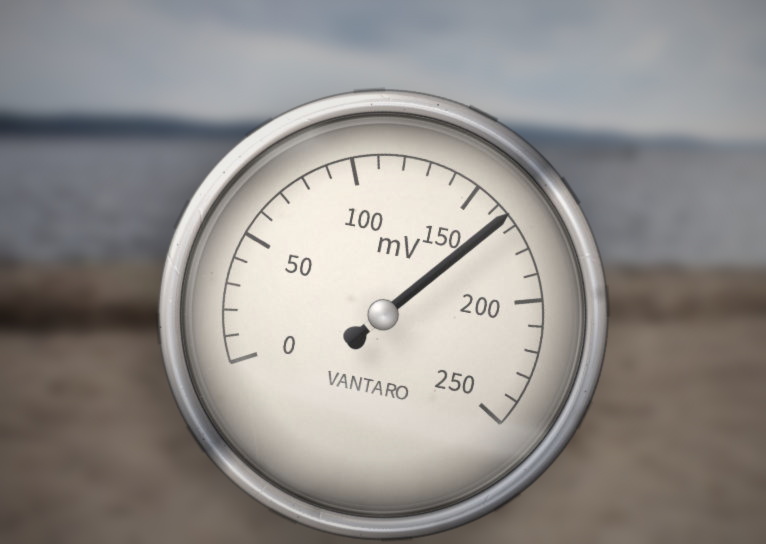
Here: 165
